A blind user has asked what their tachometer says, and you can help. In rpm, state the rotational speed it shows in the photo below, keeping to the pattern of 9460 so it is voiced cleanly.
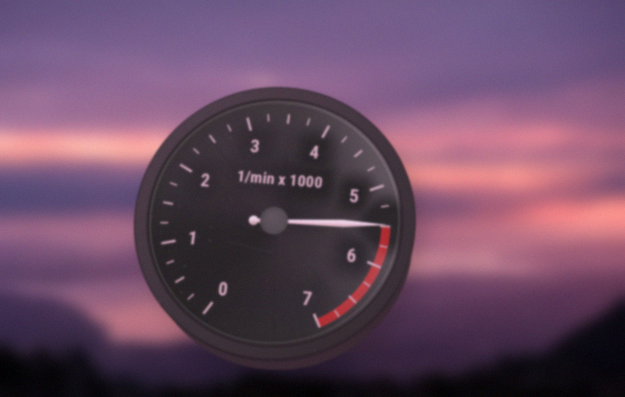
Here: 5500
